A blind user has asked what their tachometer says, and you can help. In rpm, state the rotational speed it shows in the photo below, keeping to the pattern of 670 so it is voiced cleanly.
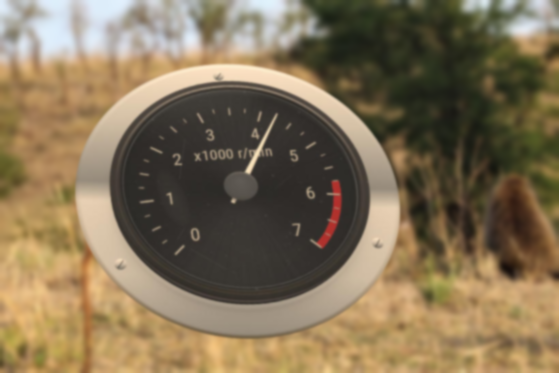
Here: 4250
